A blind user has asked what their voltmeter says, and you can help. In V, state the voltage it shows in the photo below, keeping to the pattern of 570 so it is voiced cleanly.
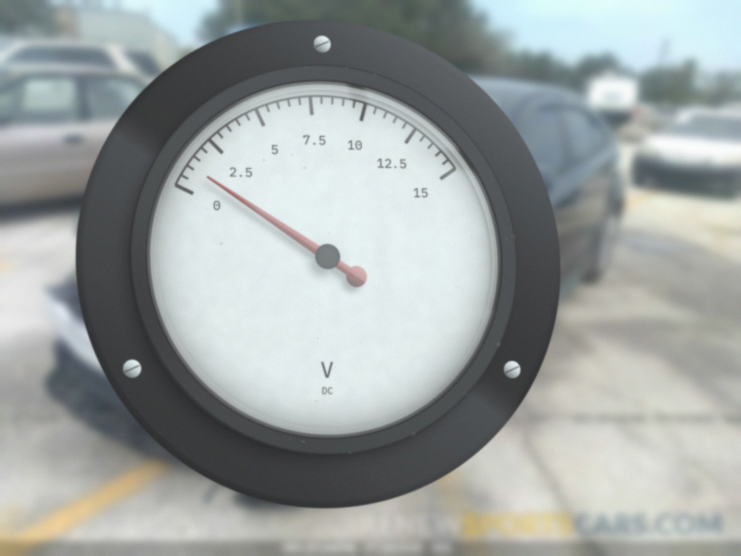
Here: 1
